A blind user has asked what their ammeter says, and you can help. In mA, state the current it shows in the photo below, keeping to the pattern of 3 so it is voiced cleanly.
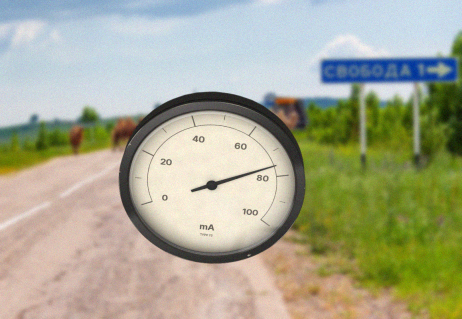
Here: 75
